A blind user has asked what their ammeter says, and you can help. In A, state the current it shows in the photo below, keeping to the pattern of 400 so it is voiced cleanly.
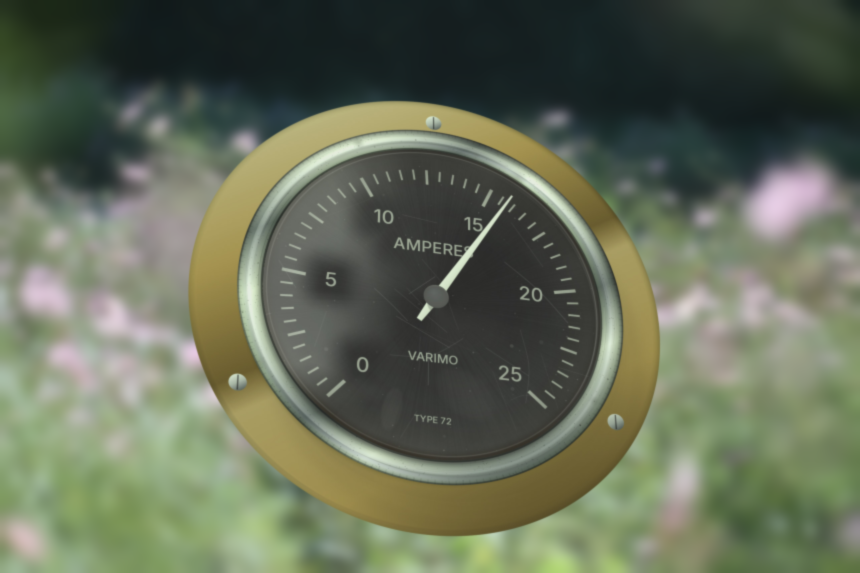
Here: 15.75
